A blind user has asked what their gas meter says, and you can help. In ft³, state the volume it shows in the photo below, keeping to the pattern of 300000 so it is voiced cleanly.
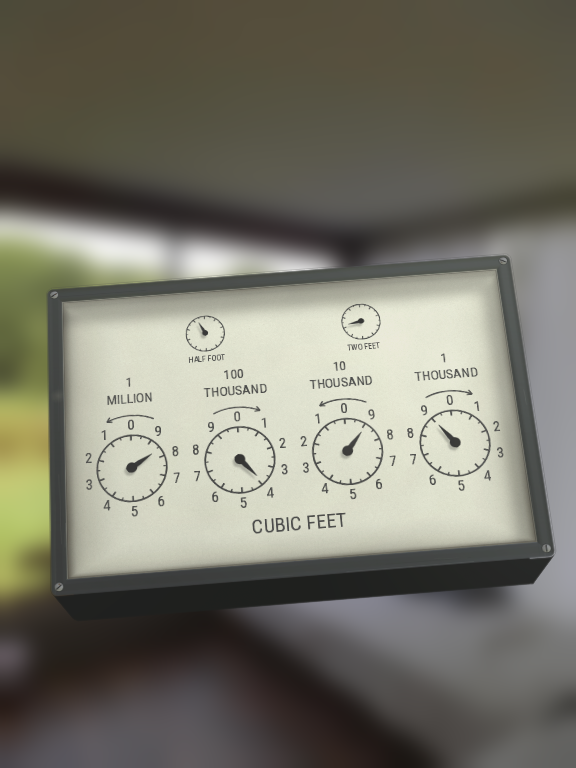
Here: 838900
